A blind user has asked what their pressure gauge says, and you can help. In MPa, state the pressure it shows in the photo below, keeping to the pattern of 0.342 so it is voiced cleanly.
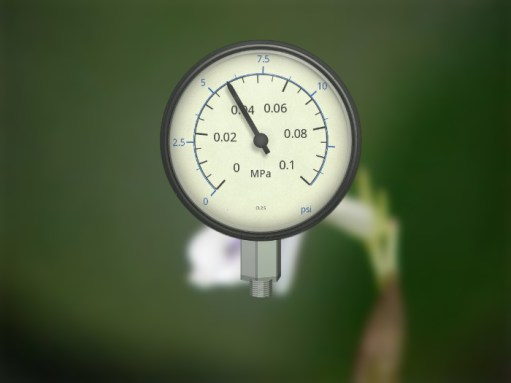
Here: 0.04
